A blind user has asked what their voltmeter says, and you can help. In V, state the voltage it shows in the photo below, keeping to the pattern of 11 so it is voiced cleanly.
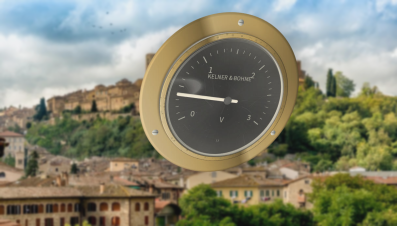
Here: 0.4
